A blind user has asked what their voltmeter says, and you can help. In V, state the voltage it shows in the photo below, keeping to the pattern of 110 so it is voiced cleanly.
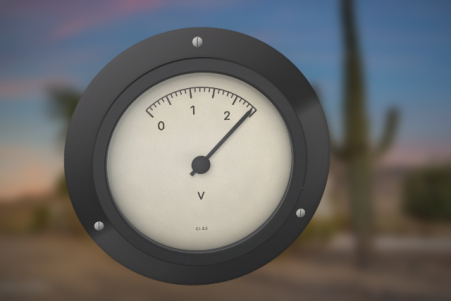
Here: 2.4
